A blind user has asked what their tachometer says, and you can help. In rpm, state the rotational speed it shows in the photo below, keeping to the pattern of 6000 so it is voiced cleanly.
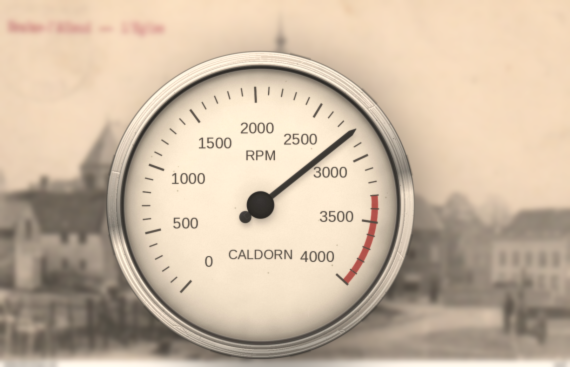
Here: 2800
